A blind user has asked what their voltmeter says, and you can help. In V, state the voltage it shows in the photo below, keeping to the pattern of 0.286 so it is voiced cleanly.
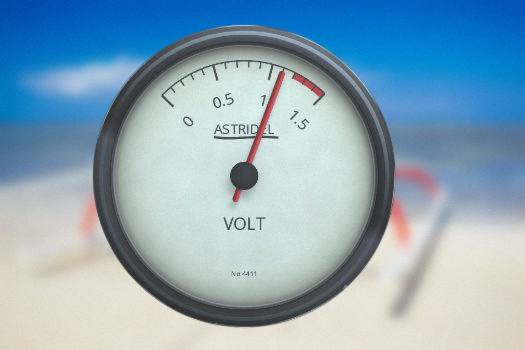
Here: 1.1
